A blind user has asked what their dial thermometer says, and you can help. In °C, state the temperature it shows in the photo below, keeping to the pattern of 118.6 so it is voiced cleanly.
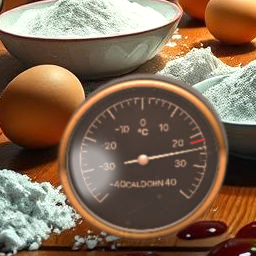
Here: 24
